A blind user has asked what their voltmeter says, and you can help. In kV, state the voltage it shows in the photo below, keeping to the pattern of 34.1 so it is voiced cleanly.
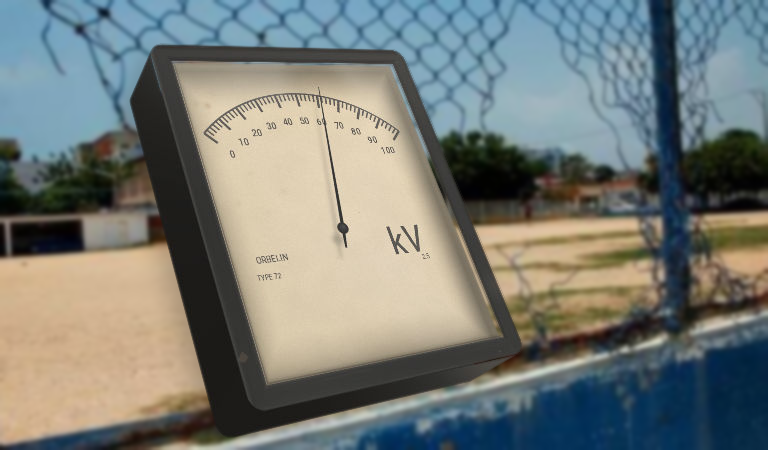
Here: 60
